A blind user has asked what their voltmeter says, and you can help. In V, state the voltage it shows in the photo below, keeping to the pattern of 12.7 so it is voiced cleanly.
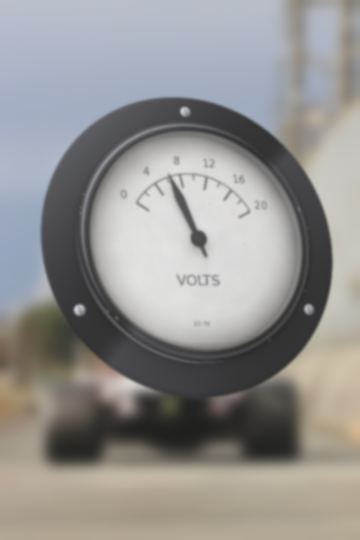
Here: 6
